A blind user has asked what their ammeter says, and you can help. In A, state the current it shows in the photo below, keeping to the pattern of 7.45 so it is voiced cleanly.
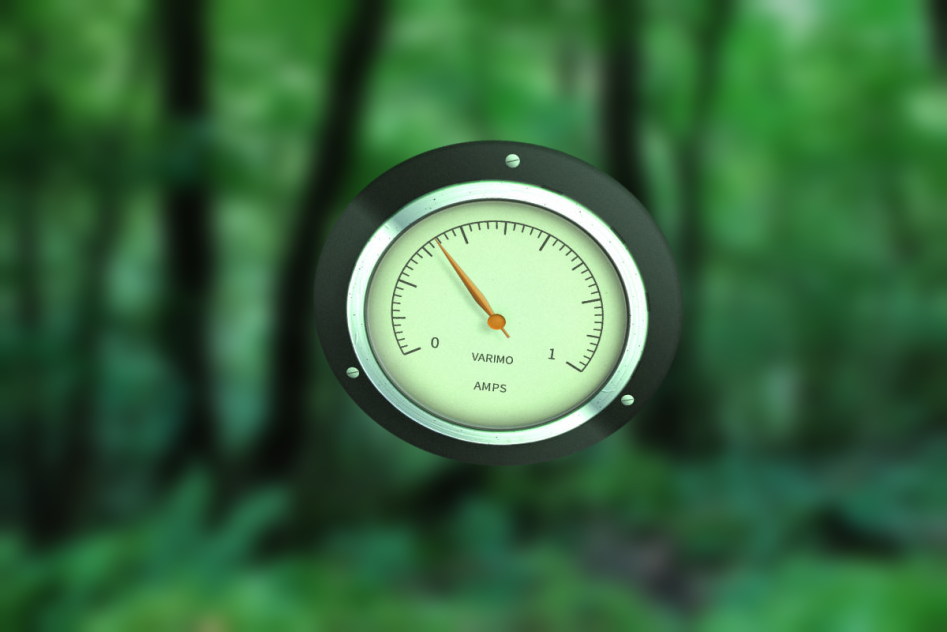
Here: 0.34
